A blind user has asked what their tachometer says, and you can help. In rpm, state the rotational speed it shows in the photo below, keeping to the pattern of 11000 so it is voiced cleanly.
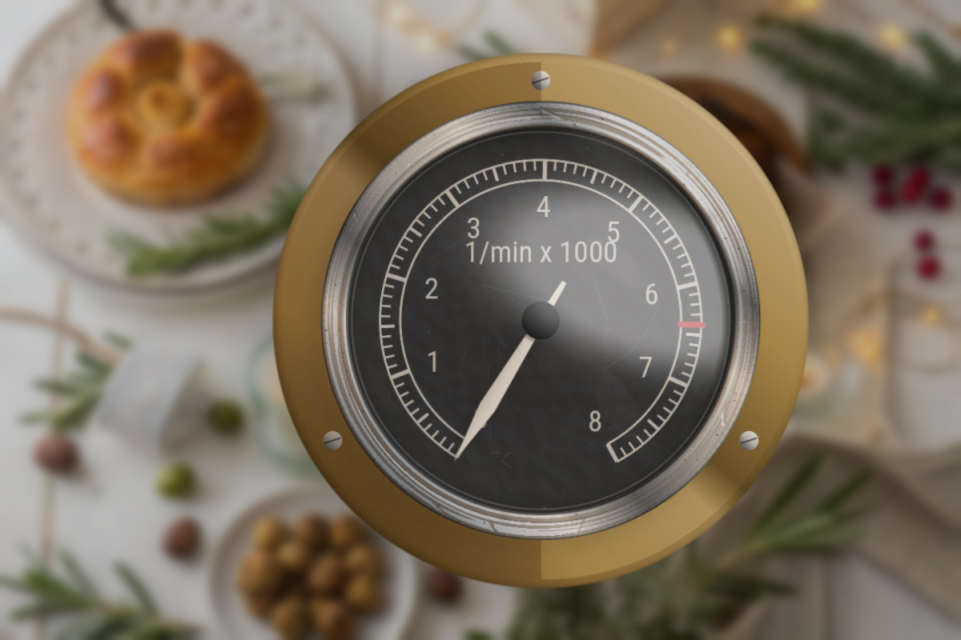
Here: 0
